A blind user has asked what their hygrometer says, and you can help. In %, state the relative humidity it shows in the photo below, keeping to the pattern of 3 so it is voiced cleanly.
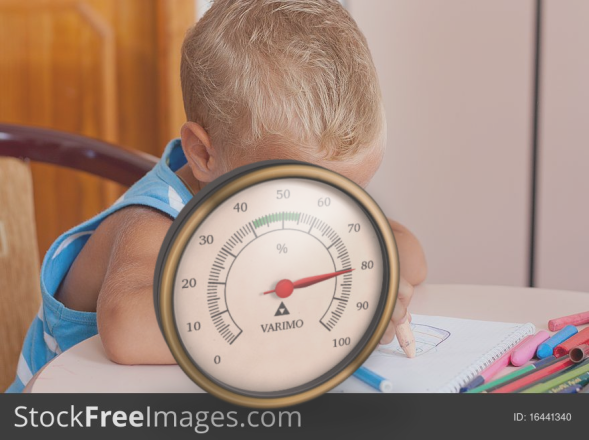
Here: 80
